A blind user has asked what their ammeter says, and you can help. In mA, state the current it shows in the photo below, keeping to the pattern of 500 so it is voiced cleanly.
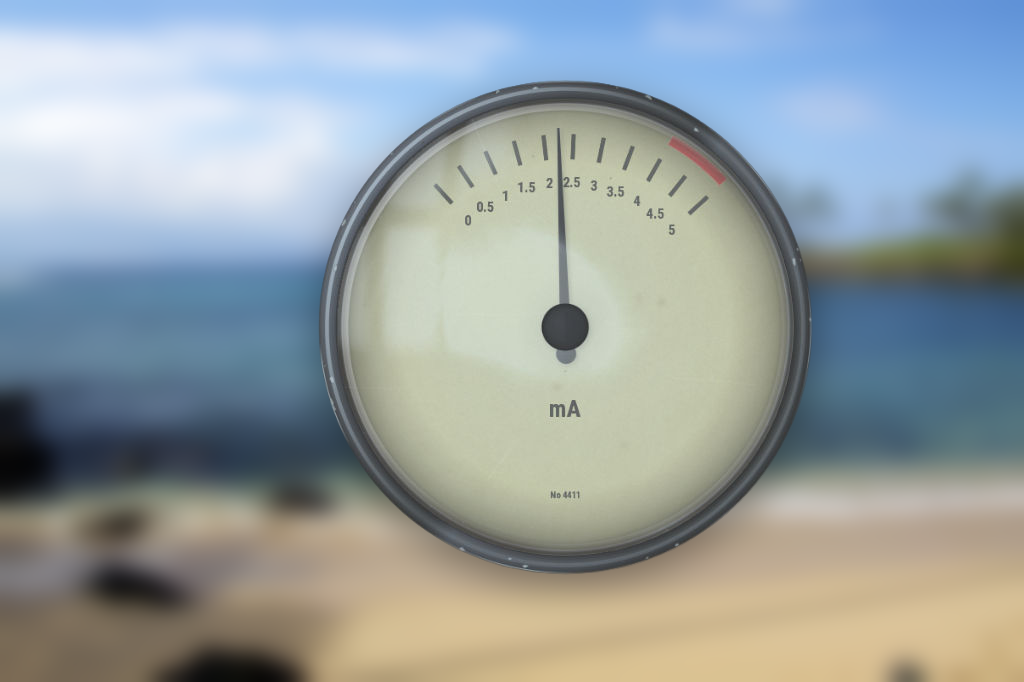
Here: 2.25
